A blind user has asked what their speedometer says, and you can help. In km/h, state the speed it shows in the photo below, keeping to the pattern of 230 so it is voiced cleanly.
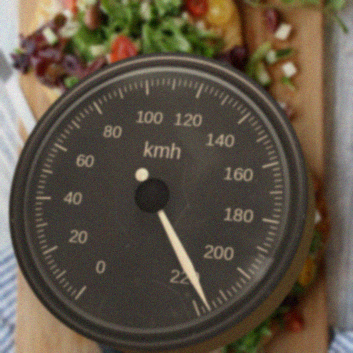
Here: 216
